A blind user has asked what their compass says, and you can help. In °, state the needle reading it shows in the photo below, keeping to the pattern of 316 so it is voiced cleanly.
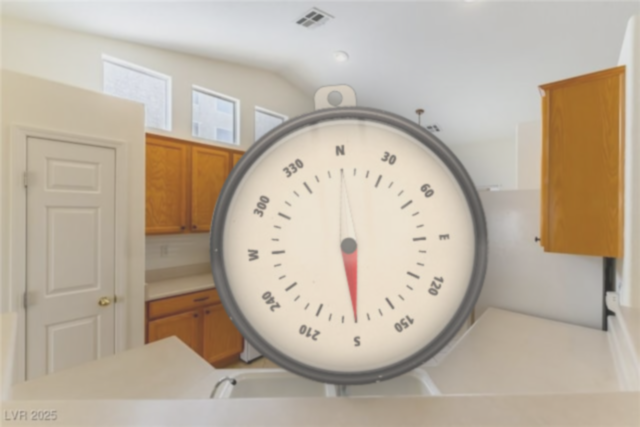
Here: 180
